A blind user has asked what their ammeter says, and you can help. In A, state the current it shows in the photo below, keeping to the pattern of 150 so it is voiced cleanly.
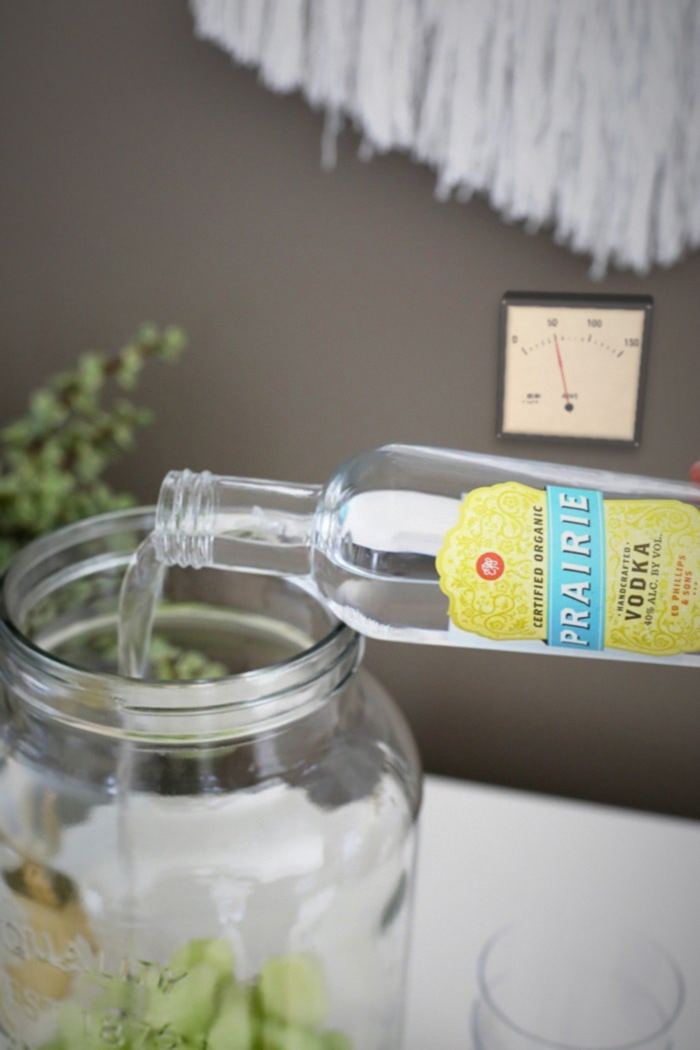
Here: 50
